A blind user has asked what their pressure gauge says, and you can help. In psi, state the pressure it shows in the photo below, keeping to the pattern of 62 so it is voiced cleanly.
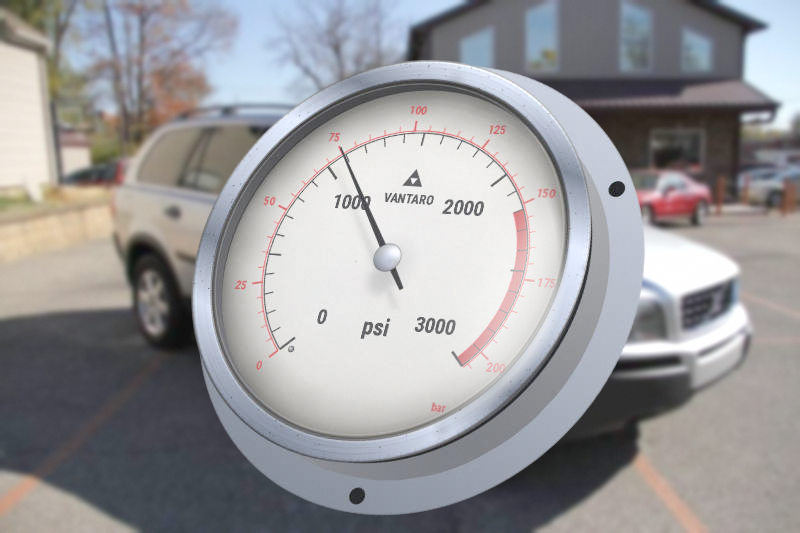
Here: 1100
